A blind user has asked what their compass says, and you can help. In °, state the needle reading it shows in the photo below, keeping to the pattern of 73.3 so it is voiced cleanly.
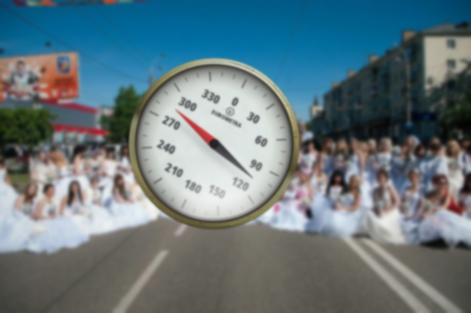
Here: 285
